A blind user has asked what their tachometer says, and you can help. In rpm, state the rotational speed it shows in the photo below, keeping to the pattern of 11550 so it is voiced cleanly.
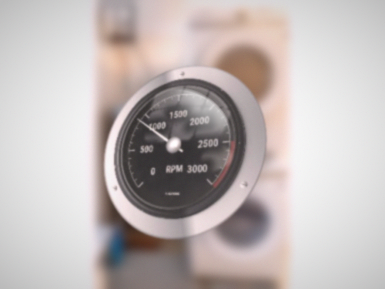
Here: 900
